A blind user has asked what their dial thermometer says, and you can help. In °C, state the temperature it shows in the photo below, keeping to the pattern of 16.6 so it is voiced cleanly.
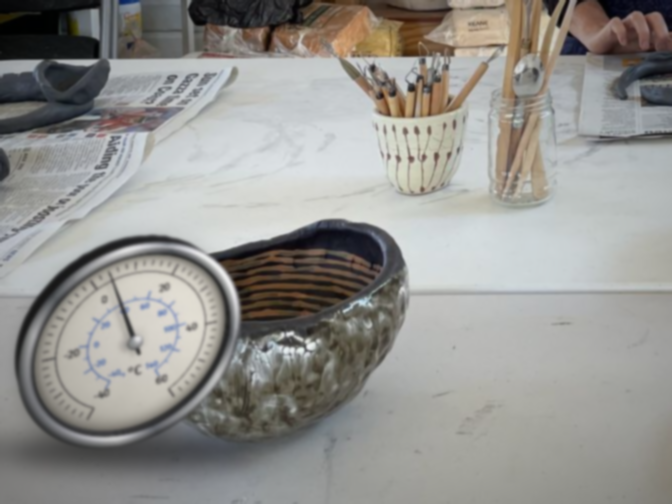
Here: 4
